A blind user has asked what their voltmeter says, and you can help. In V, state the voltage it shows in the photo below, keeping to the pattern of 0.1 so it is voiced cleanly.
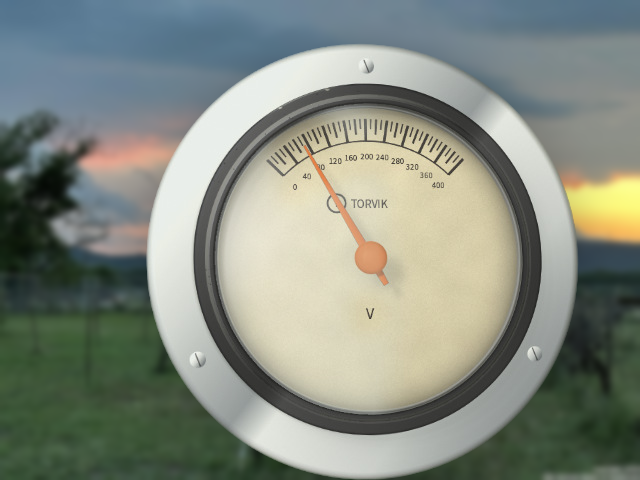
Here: 70
